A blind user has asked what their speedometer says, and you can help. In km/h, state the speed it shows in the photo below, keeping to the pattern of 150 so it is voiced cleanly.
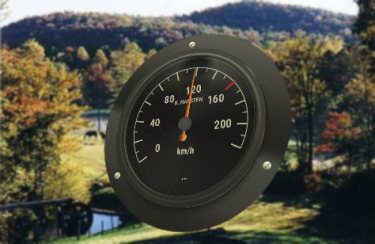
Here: 120
